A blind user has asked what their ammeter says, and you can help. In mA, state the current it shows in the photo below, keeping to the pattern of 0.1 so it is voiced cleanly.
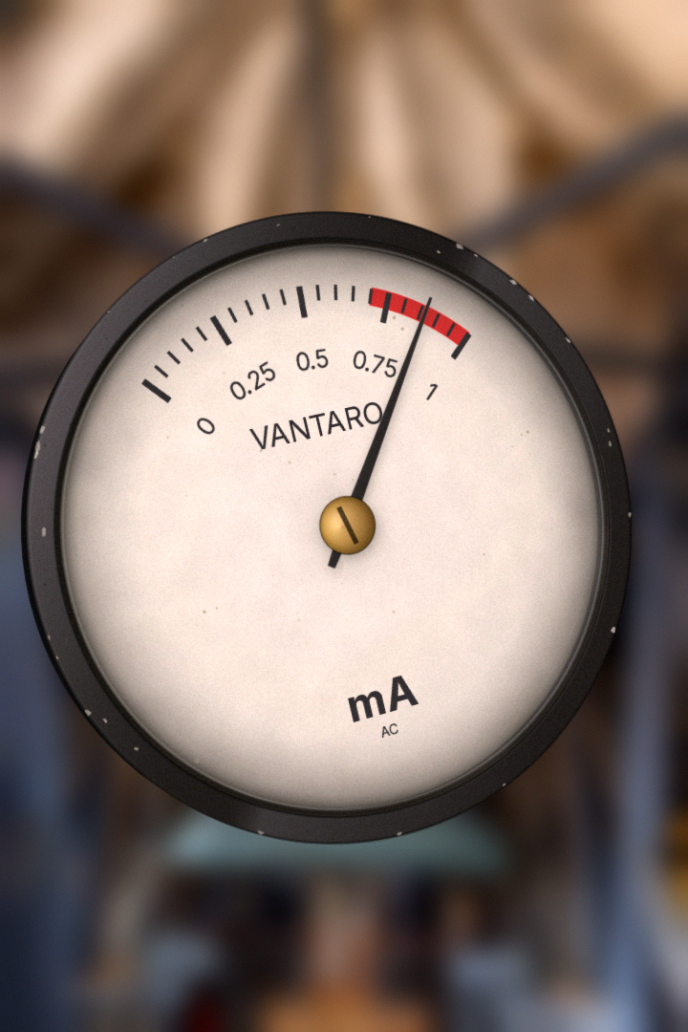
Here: 0.85
